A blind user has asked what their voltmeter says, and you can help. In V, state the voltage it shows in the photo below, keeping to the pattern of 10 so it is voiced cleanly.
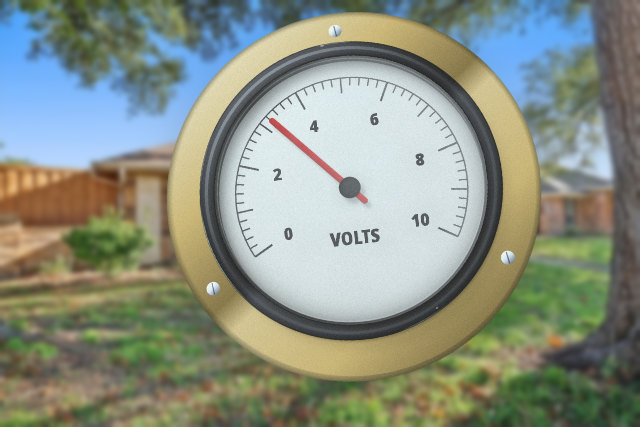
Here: 3.2
